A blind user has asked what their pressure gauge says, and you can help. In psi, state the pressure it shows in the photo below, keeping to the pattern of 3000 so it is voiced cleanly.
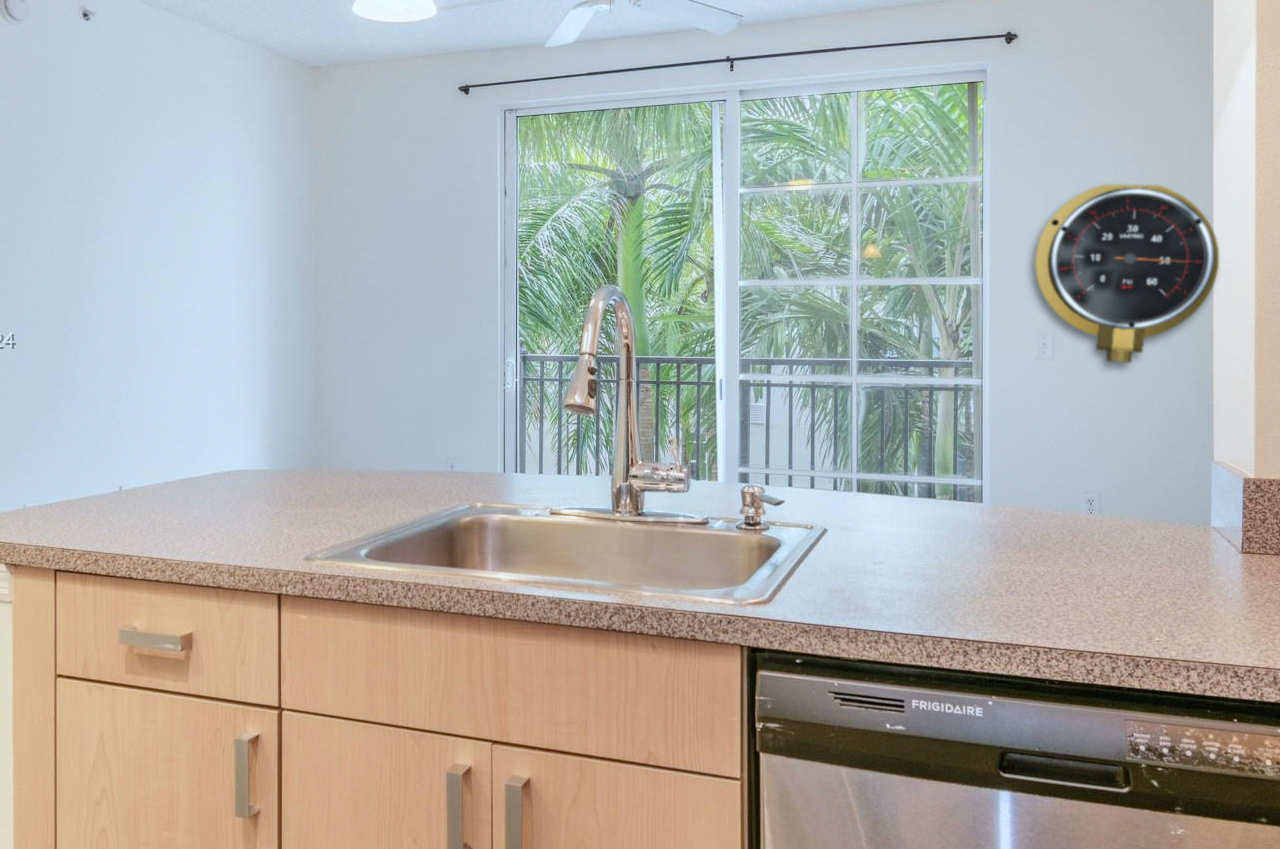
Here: 50
